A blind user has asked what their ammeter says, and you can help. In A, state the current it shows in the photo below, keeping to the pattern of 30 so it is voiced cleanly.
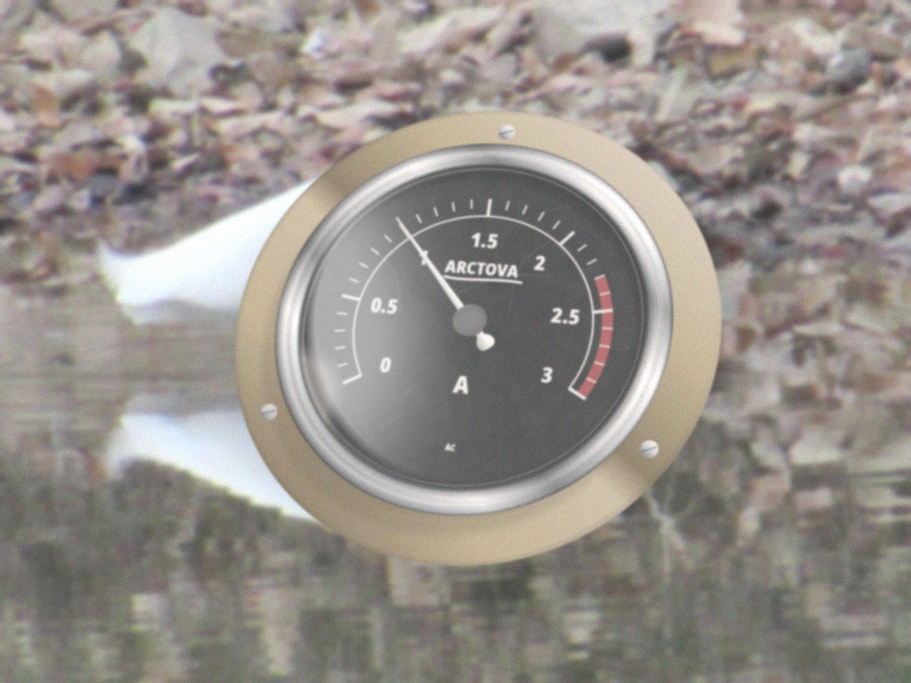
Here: 1
